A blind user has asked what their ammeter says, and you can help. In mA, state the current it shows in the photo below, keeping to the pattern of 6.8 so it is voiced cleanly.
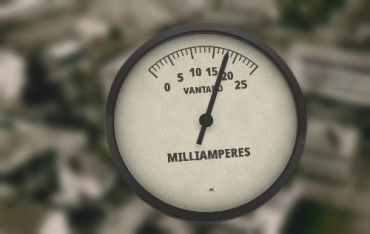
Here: 18
